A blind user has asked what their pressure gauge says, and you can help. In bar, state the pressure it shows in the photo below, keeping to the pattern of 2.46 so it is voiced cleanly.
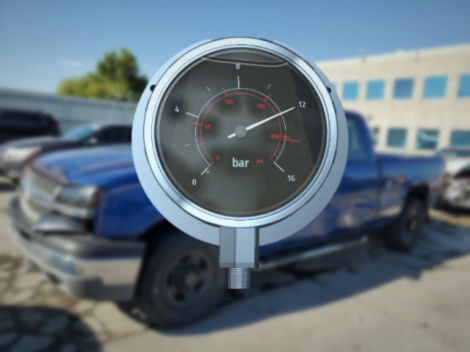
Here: 12
